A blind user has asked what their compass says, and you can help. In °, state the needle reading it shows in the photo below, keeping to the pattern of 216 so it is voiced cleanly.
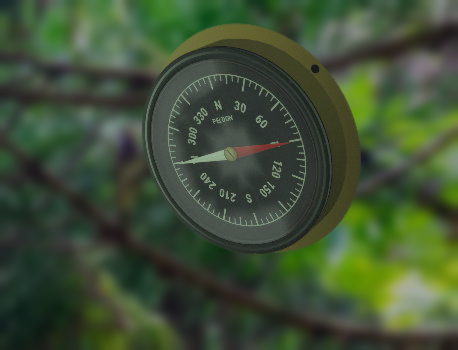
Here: 90
